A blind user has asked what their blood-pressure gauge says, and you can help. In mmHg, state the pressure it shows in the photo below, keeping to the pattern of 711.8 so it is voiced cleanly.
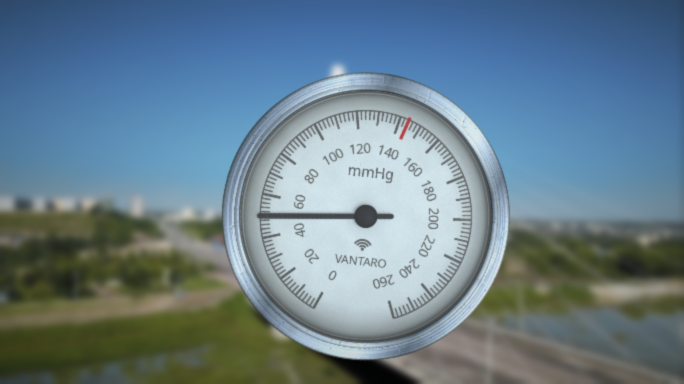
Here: 50
